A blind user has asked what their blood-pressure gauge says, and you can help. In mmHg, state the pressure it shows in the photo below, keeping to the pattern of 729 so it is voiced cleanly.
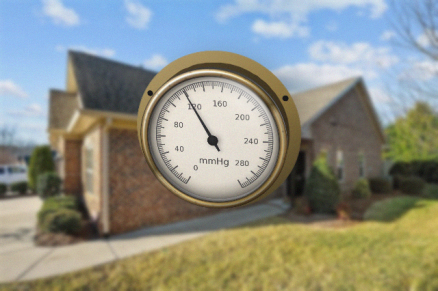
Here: 120
